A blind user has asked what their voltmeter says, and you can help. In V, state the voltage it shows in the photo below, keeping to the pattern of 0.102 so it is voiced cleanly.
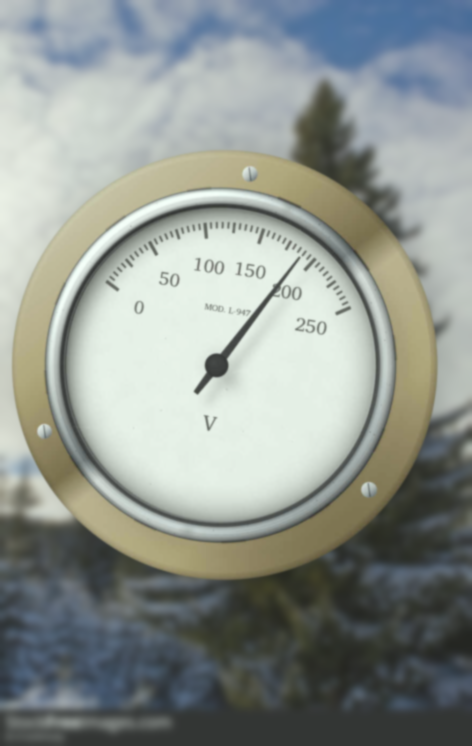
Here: 190
